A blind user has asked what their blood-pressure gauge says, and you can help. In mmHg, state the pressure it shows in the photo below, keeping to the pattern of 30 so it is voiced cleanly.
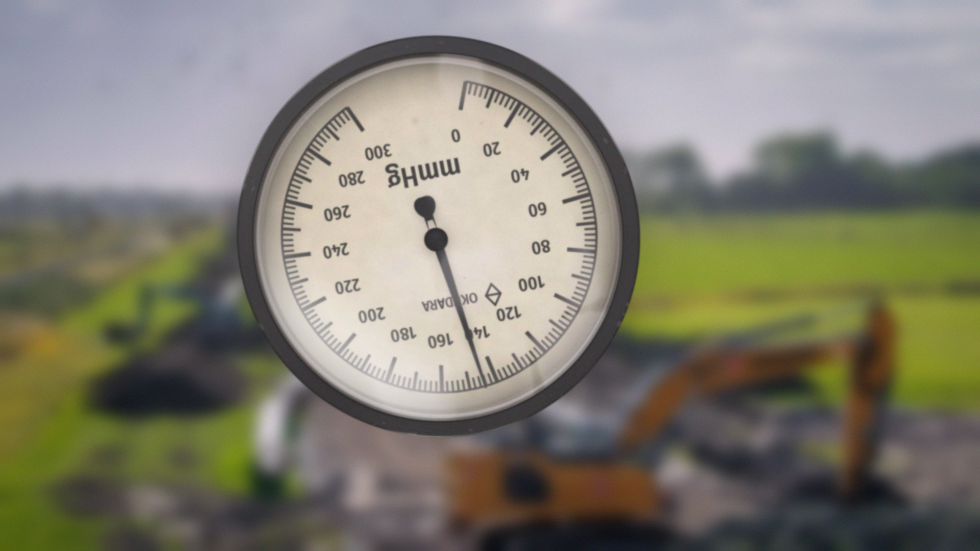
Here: 144
